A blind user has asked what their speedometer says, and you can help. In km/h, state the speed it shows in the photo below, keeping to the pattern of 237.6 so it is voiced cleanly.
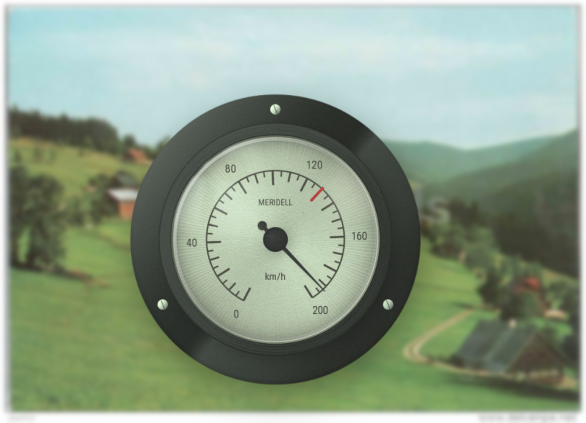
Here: 192.5
